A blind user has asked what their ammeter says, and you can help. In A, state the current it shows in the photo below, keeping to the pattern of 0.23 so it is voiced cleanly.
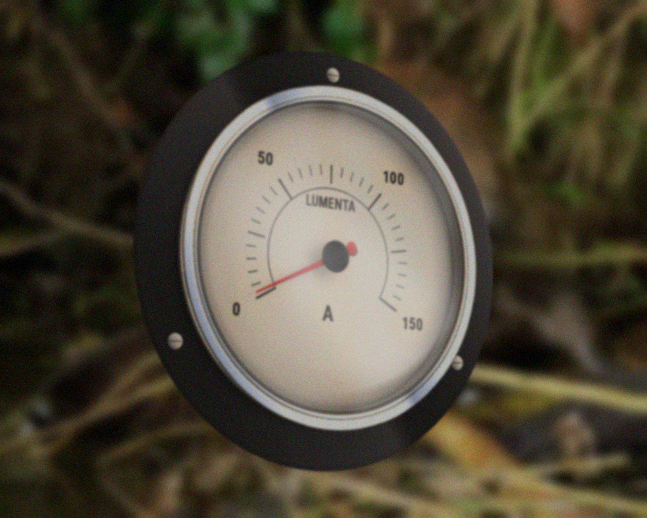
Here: 2.5
